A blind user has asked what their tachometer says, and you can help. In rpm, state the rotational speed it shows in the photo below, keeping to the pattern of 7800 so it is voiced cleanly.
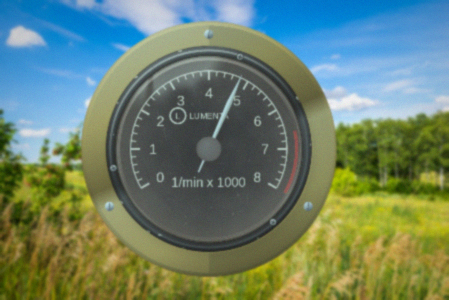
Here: 4800
